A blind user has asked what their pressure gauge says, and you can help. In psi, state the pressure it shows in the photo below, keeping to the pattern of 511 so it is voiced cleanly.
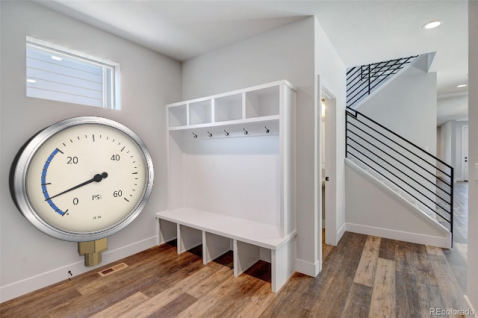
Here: 6
